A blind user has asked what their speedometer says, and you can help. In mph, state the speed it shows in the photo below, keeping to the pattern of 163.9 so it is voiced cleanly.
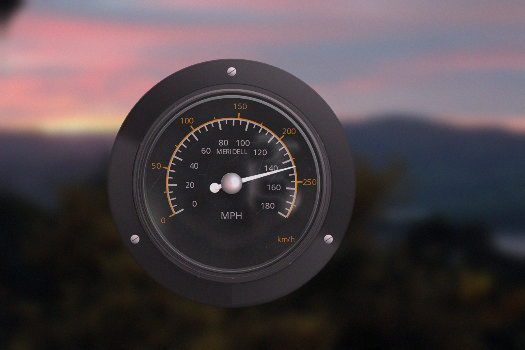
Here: 145
